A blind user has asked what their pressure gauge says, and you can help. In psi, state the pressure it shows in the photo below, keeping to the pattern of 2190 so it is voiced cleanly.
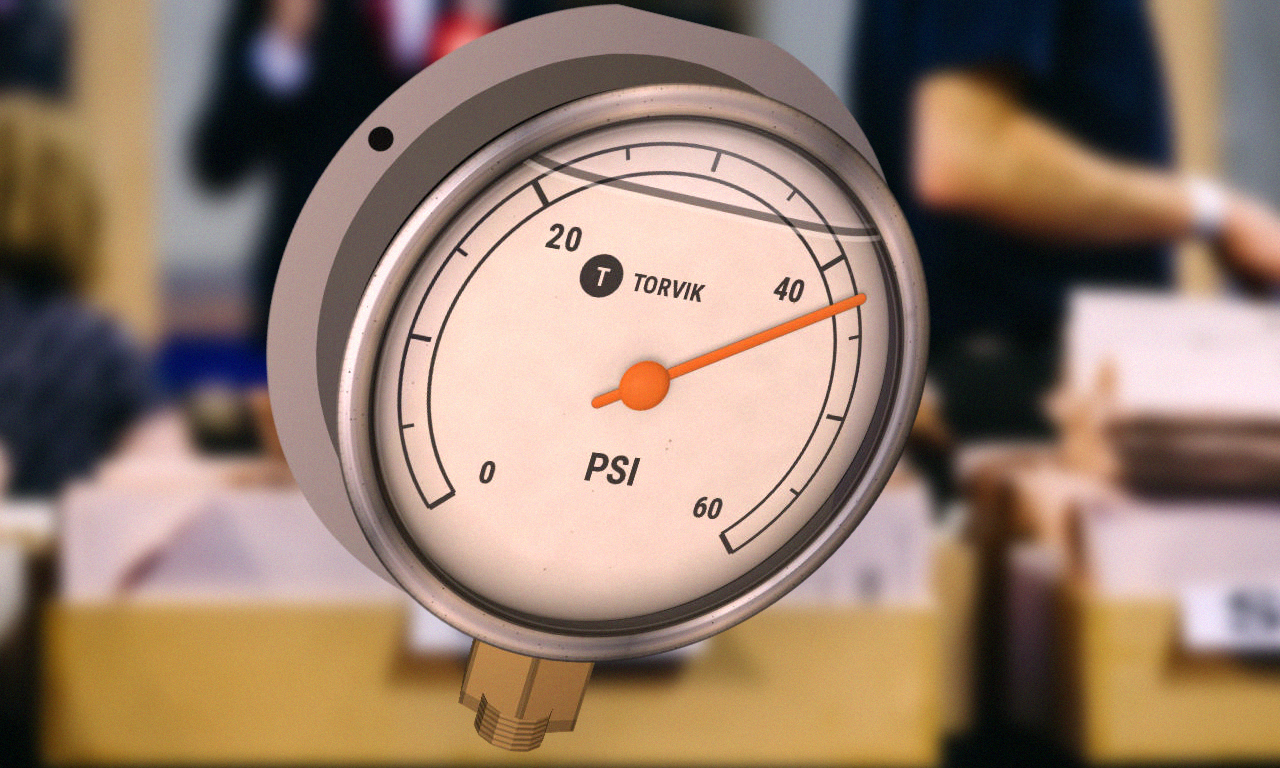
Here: 42.5
